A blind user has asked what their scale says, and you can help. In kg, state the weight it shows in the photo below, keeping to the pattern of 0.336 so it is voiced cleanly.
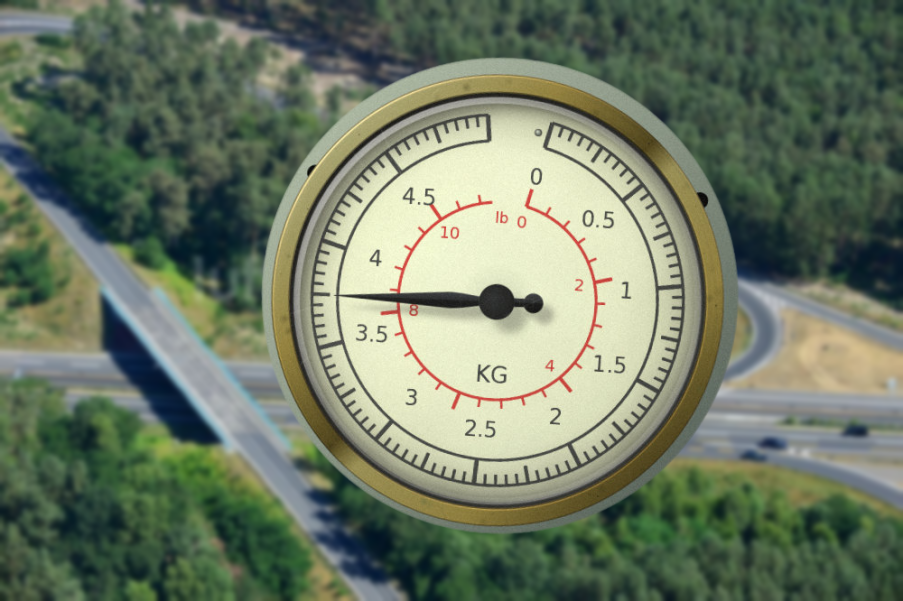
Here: 3.75
